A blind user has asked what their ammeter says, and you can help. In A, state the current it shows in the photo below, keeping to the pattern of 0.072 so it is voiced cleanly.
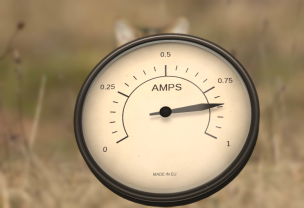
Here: 0.85
